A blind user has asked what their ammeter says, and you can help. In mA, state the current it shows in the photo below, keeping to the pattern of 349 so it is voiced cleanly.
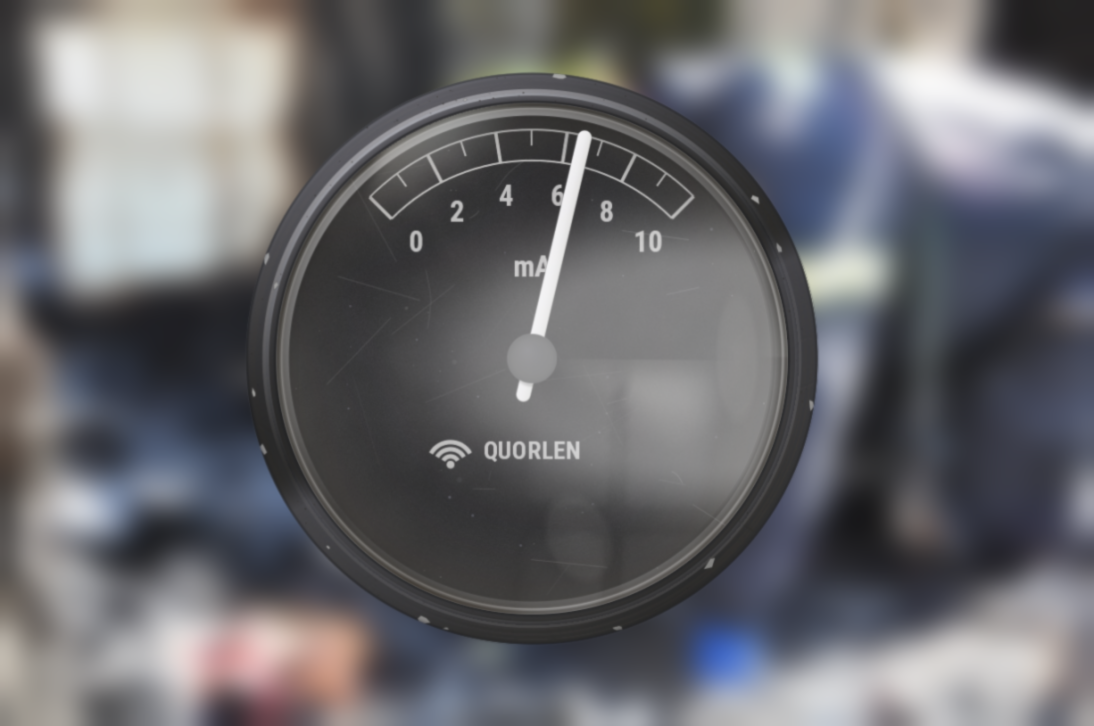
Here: 6.5
